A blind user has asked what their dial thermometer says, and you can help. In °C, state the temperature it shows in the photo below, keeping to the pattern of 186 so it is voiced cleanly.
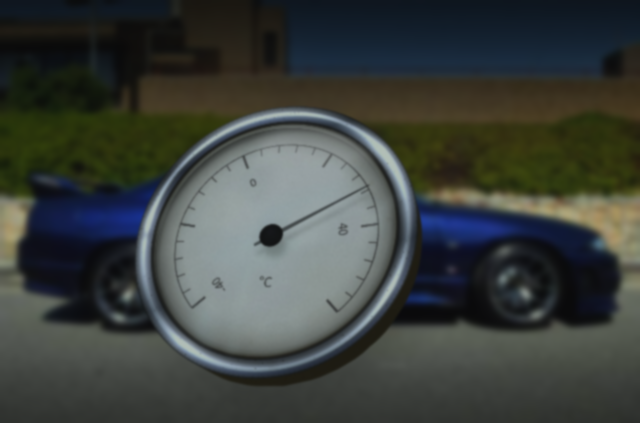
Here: 32
